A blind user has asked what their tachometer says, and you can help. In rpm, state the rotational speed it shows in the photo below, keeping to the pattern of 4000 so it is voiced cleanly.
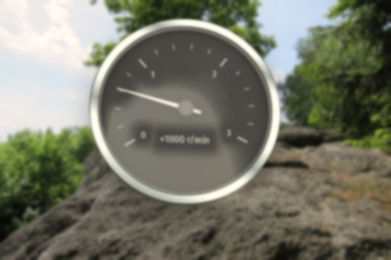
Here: 600
